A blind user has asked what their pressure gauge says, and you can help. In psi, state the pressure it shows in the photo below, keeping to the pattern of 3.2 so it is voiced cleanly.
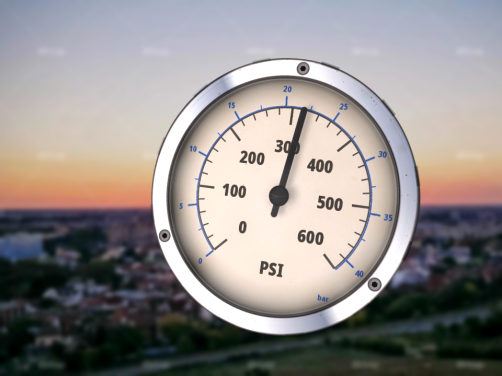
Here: 320
